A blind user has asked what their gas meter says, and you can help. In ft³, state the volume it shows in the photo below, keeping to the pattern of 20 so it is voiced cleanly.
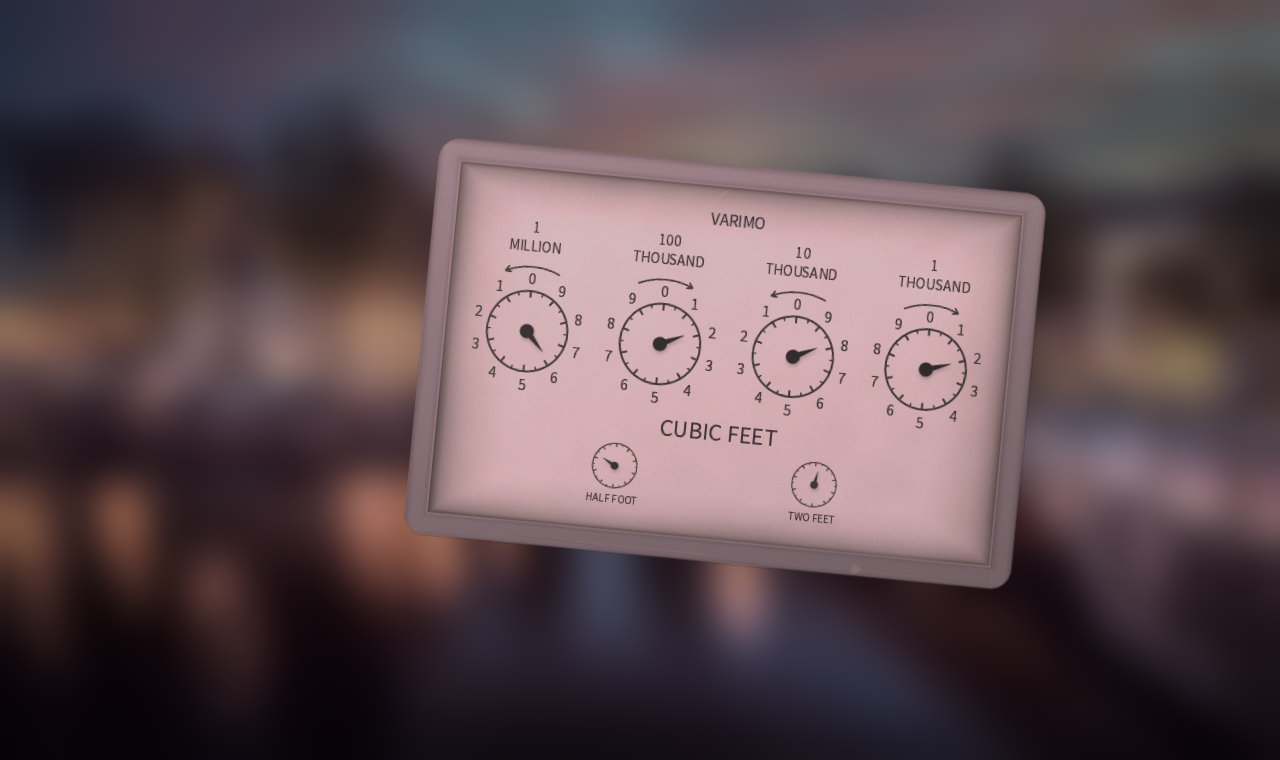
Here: 618200
